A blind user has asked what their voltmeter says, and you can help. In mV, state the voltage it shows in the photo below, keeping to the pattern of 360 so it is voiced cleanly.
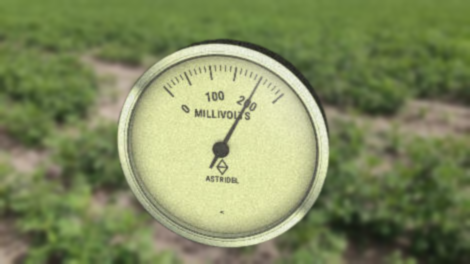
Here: 200
